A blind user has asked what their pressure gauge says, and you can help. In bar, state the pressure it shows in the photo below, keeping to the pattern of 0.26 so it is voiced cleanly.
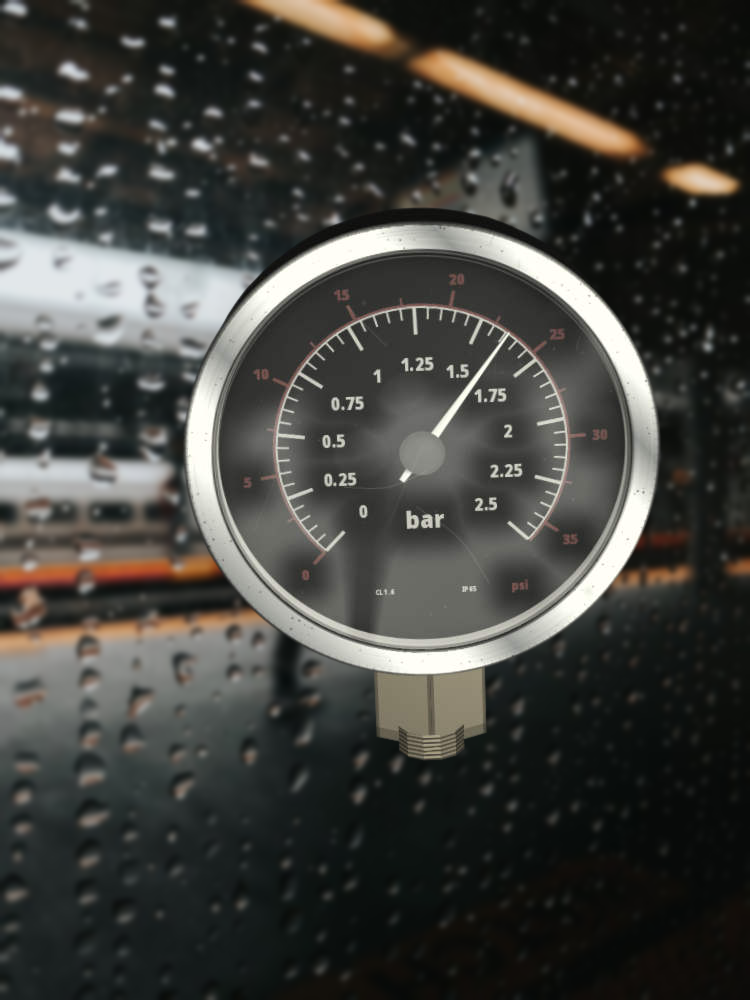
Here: 1.6
